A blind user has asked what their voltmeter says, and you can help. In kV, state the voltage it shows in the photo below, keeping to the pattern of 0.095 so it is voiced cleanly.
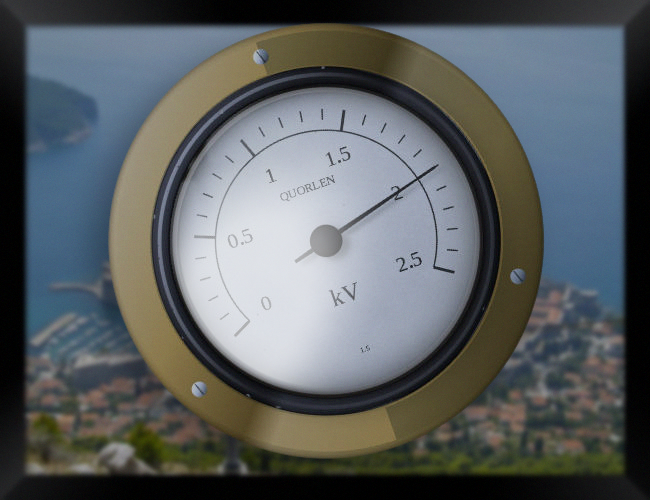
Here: 2
